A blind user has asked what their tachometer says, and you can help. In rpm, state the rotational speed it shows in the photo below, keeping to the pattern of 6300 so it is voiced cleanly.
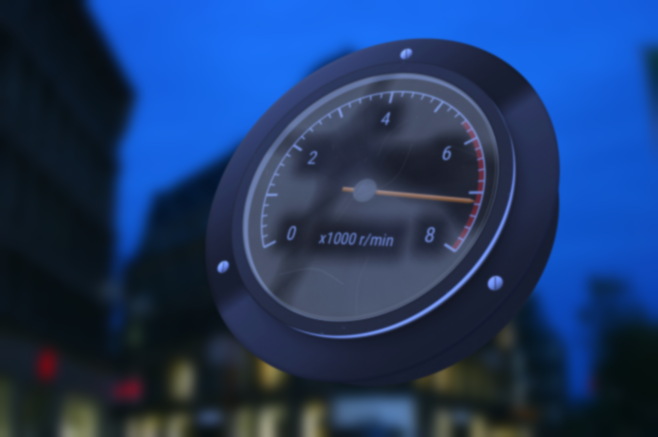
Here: 7200
